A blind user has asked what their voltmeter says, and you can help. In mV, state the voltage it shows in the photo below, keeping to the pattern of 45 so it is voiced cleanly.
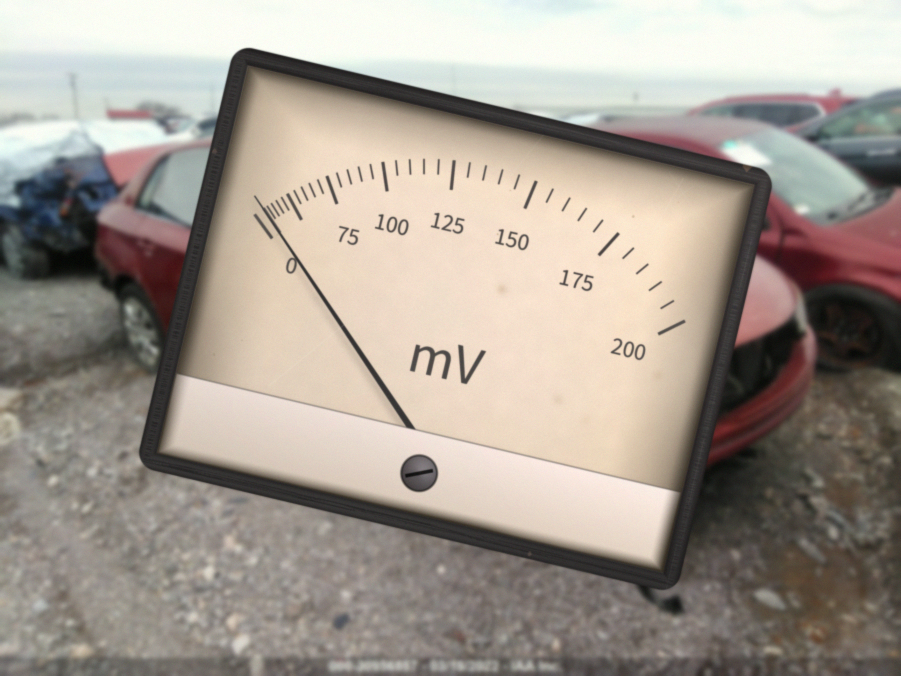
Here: 25
